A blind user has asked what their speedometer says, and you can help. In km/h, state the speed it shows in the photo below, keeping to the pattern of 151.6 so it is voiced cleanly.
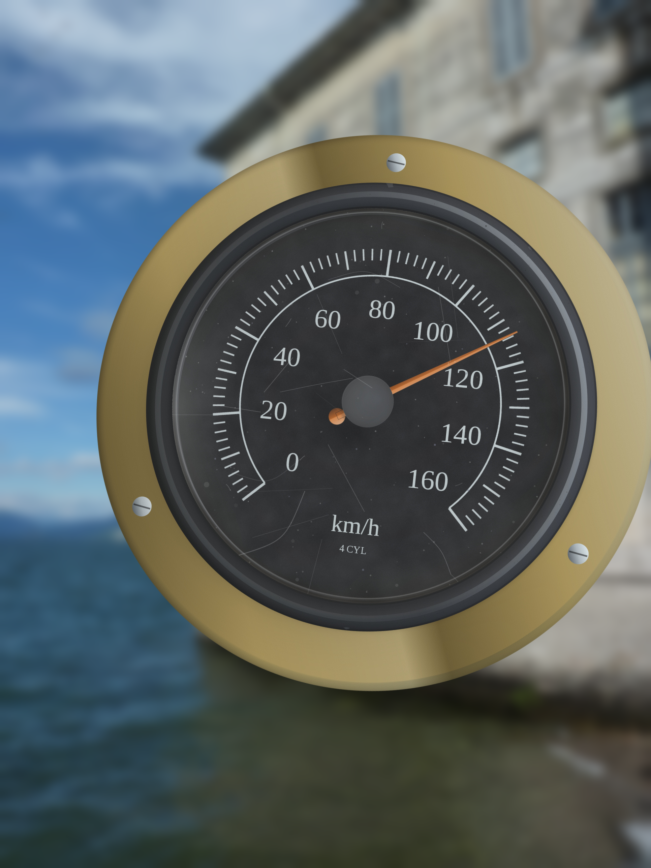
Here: 114
